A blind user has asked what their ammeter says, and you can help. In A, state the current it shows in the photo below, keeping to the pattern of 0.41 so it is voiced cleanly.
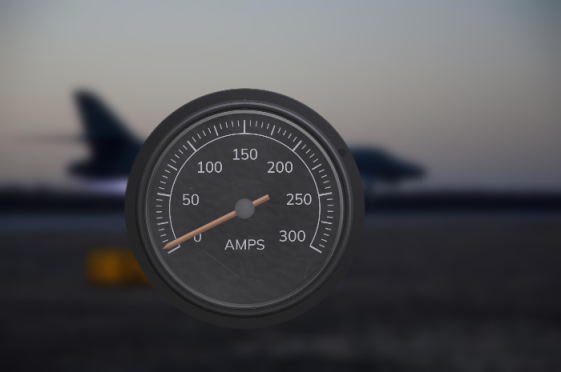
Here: 5
